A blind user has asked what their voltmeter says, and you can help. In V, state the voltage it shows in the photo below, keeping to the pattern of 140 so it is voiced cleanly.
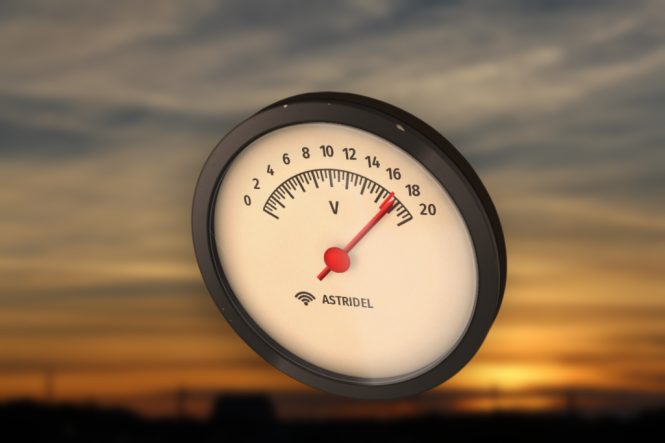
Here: 17.5
